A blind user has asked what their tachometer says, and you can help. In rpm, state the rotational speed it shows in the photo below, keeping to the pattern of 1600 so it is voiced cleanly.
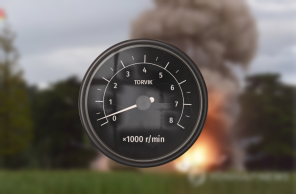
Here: 250
